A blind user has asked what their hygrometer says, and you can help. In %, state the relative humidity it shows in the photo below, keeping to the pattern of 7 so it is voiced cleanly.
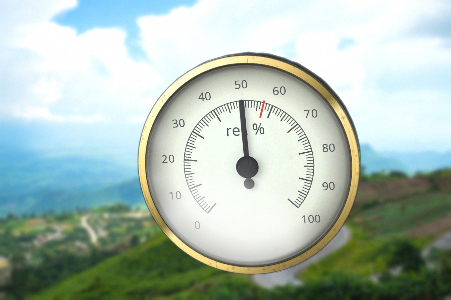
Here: 50
